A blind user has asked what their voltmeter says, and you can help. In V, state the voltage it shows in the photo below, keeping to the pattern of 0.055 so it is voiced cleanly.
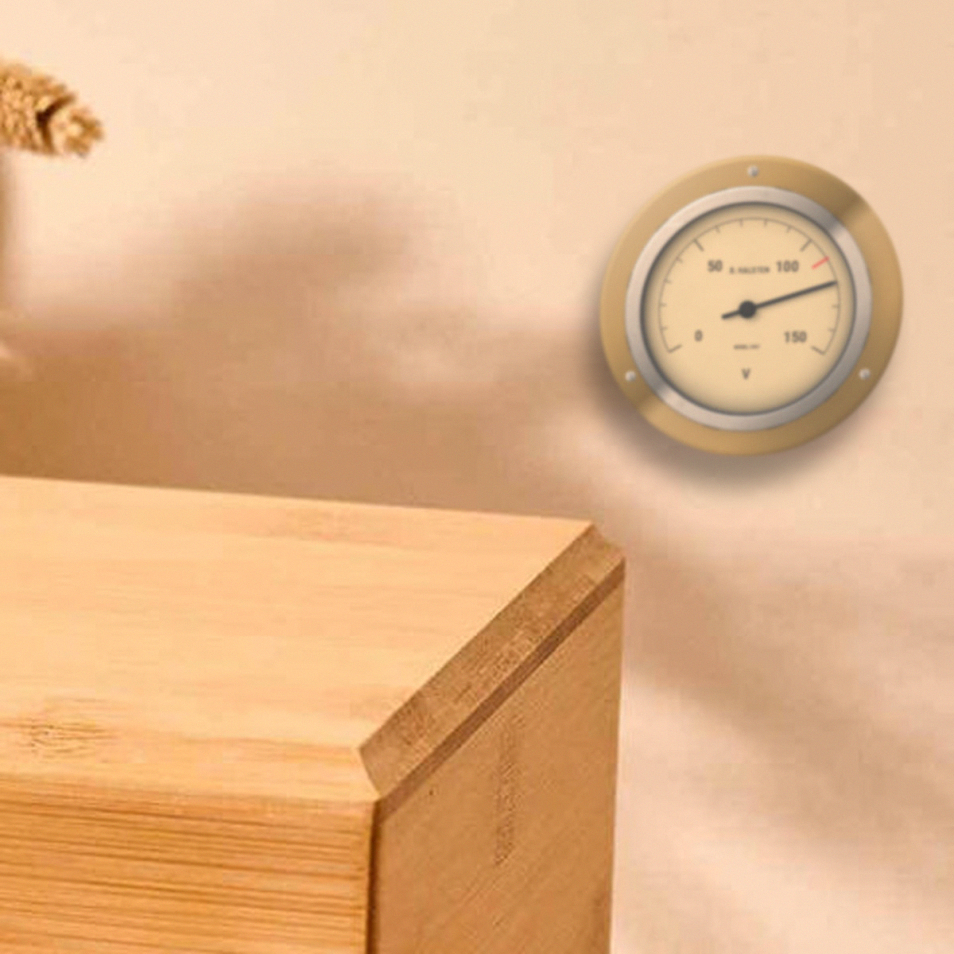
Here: 120
